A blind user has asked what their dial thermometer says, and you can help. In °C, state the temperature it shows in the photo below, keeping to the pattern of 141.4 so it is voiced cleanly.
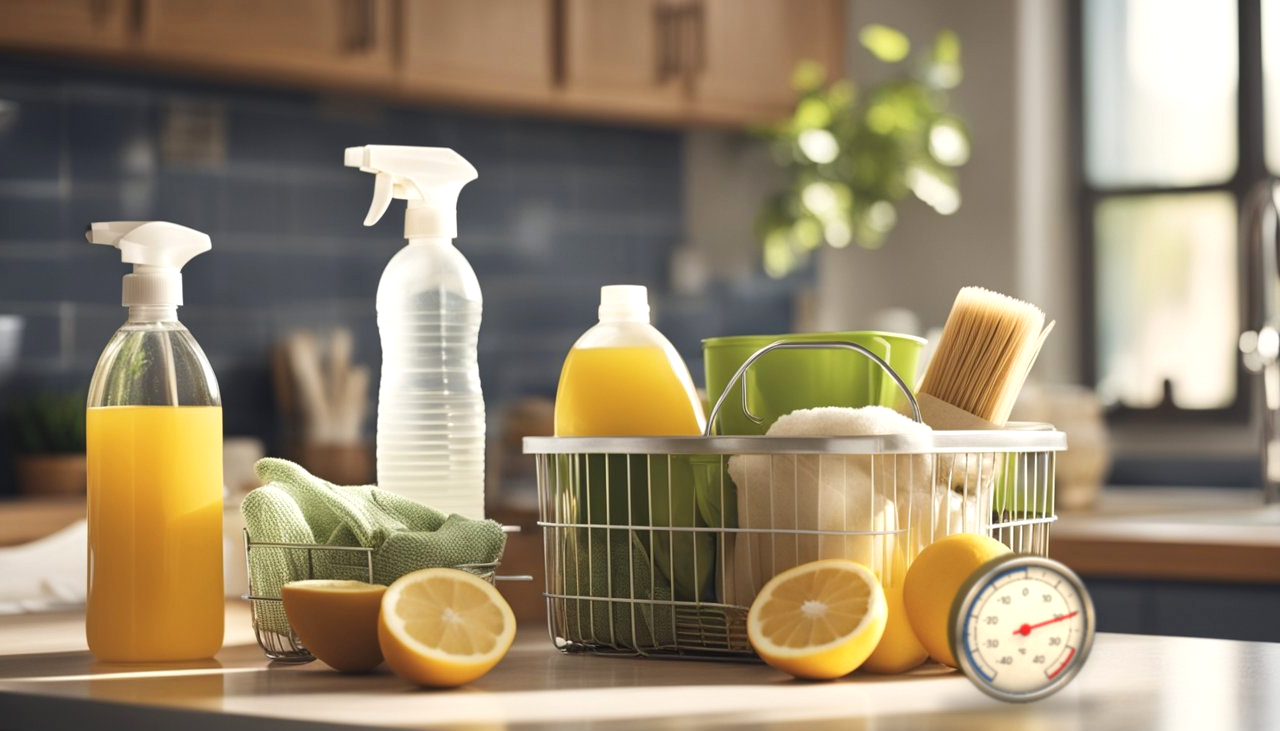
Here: 20
